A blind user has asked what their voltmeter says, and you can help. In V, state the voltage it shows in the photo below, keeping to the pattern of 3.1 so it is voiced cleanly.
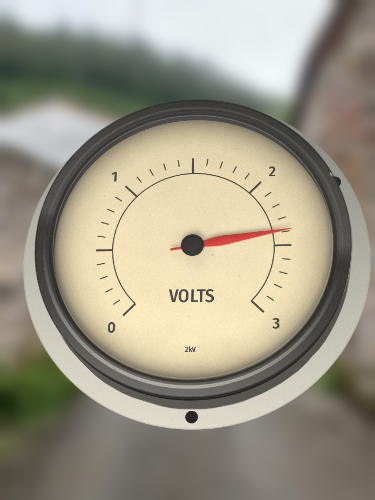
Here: 2.4
